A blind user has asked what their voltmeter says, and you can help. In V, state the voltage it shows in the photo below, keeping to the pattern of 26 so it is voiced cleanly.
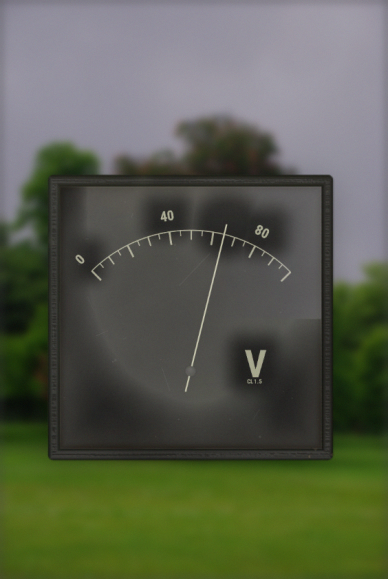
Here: 65
